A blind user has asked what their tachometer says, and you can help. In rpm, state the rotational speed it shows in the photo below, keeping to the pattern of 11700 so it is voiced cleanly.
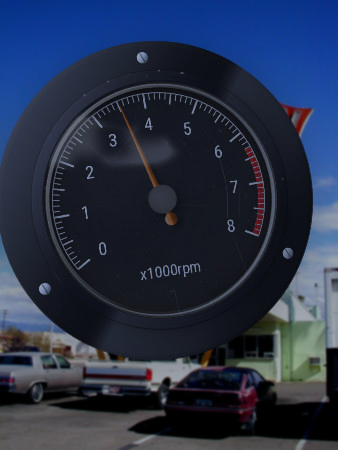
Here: 3500
